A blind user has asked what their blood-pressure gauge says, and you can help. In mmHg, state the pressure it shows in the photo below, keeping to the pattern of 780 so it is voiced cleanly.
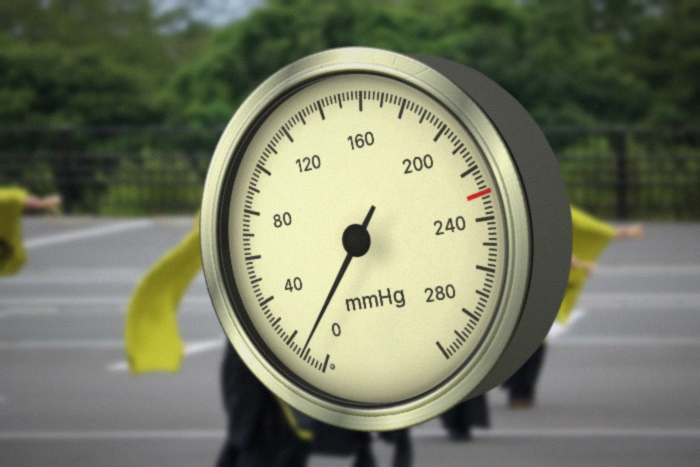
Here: 10
